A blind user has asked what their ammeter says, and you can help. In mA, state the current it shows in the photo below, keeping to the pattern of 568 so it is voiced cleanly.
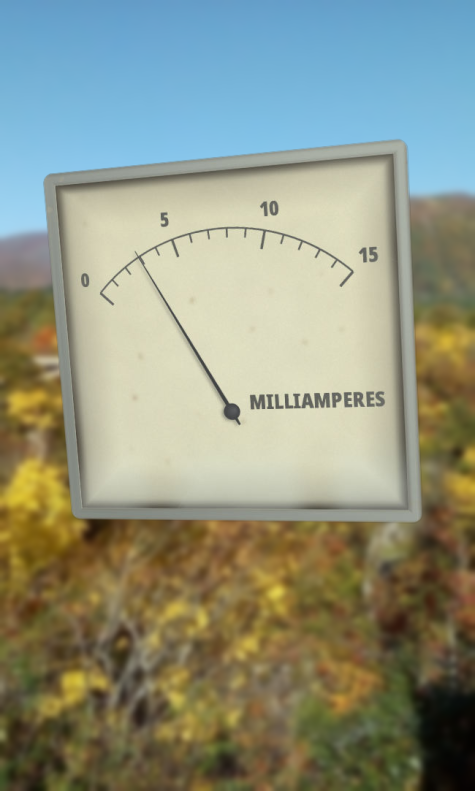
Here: 3
